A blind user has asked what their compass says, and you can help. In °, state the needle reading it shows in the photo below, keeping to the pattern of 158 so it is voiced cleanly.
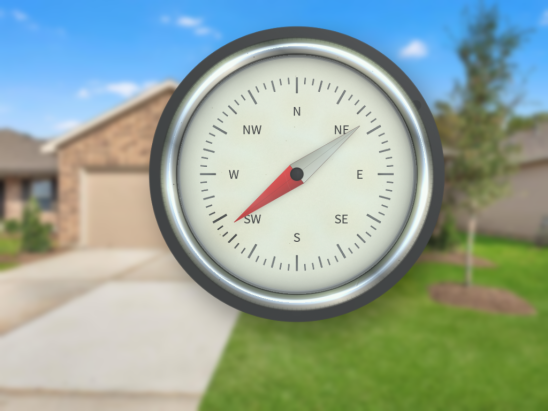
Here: 232.5
